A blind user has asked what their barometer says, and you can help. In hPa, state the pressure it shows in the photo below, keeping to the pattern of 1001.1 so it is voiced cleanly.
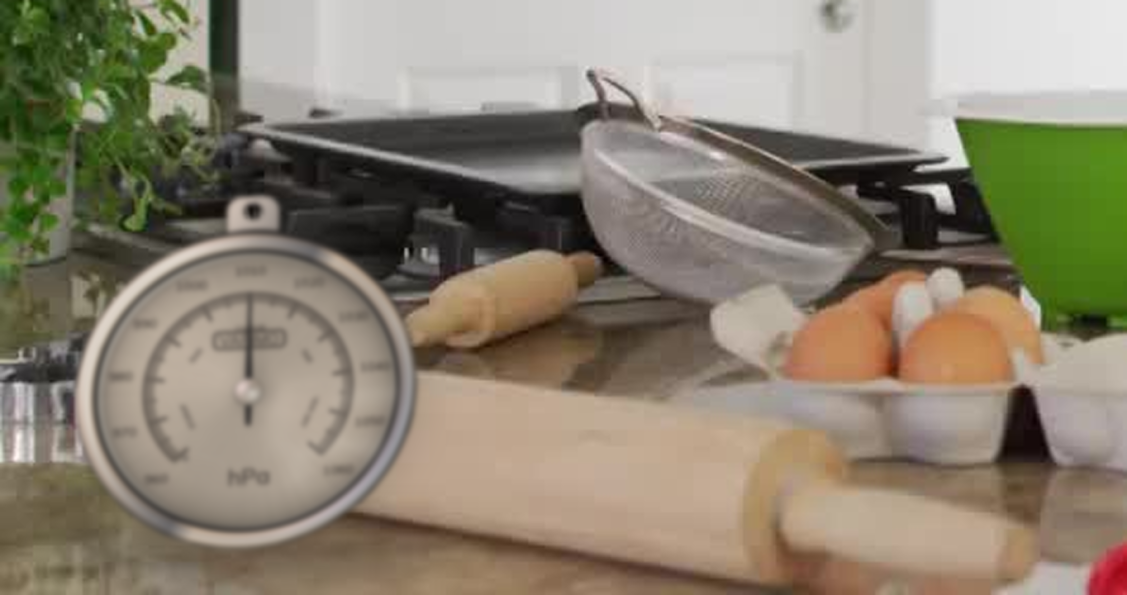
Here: 1010
